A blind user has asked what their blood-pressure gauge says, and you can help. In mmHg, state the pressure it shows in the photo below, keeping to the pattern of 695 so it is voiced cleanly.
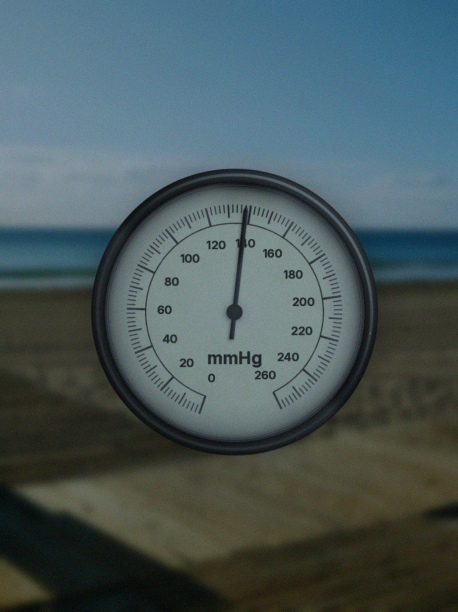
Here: 138
